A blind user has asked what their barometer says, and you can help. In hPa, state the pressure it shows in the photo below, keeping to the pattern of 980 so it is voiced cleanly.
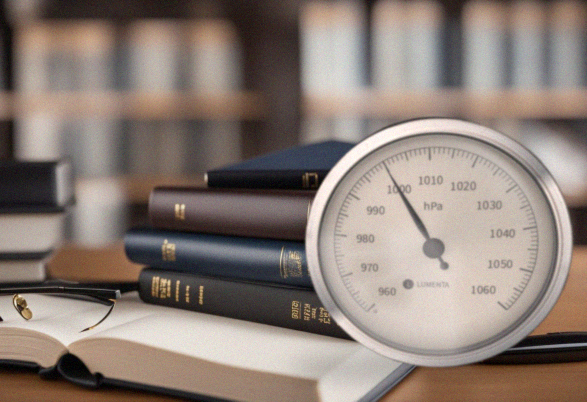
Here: 1000
